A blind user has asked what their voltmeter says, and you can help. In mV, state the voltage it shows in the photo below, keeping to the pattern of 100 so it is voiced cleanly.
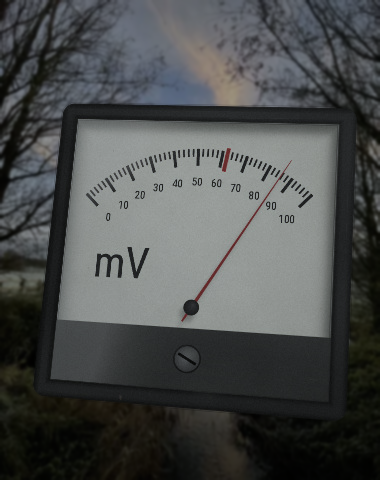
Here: 86
